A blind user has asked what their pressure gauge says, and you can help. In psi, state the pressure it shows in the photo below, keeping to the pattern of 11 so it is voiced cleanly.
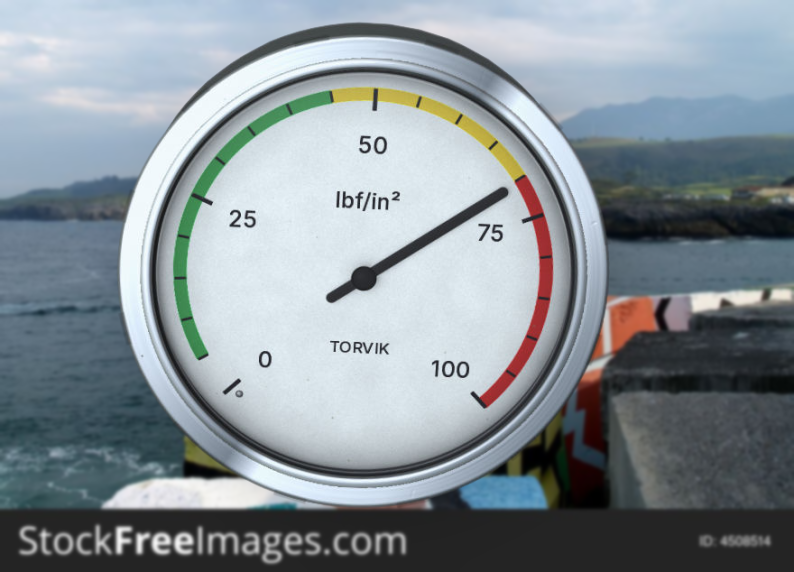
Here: 70
